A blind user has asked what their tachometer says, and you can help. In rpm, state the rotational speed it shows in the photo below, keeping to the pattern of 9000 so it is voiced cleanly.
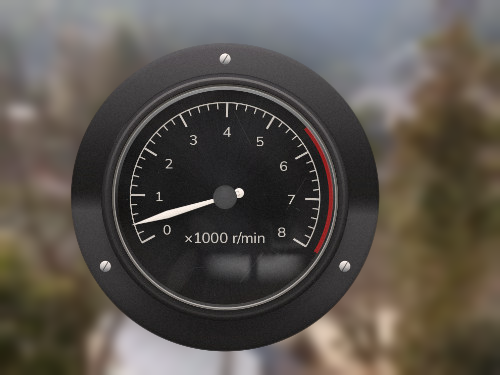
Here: 400
